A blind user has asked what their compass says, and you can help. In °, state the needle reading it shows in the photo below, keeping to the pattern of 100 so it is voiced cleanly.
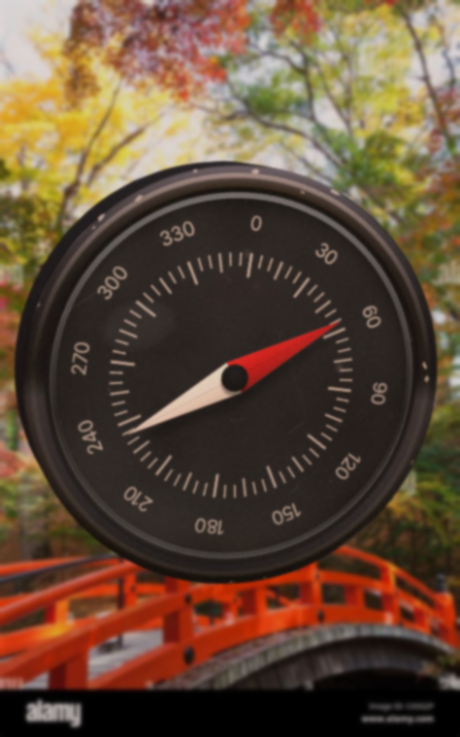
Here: 55
